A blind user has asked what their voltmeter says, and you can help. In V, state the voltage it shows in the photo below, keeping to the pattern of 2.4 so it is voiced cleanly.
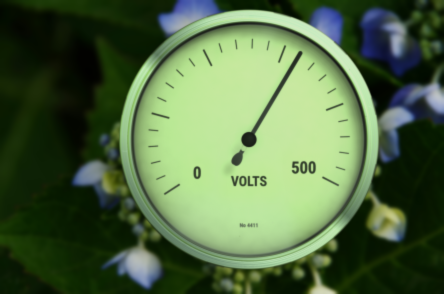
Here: 320
